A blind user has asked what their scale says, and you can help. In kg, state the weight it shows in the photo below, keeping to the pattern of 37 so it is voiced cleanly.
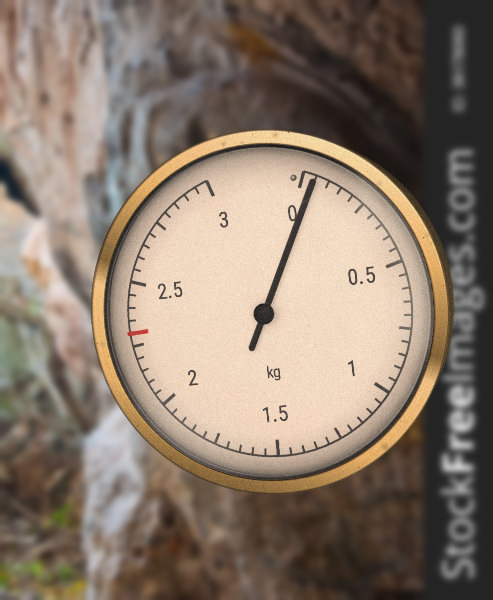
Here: 0.05
